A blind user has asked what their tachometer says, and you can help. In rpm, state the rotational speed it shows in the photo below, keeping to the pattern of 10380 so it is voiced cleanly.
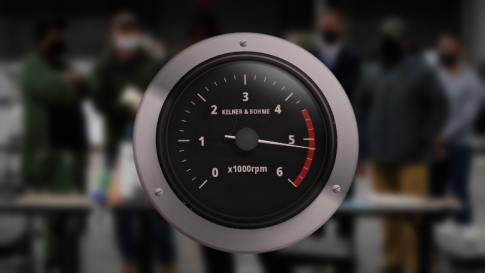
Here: 5200
